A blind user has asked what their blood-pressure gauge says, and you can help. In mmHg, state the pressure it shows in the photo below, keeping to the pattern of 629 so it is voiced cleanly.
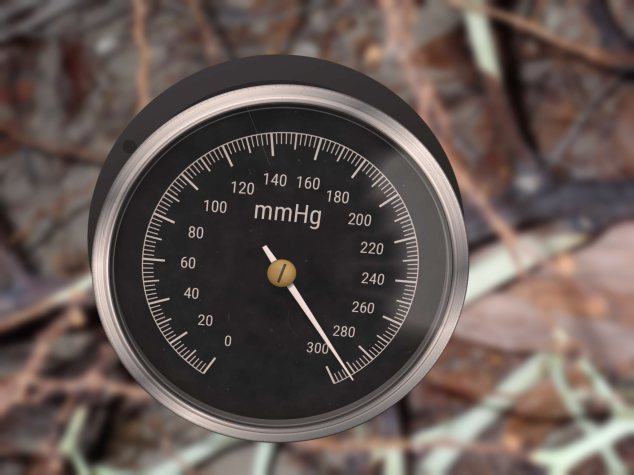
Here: 292
